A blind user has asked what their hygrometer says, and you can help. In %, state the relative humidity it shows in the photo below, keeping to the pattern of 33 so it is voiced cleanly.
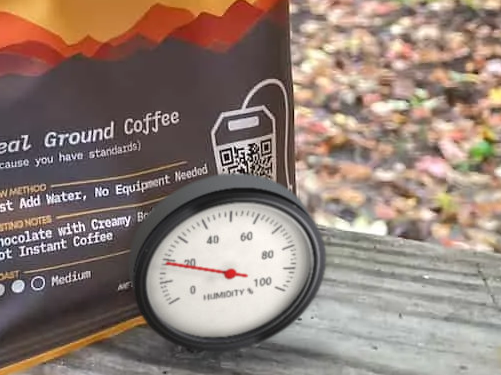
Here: 20
